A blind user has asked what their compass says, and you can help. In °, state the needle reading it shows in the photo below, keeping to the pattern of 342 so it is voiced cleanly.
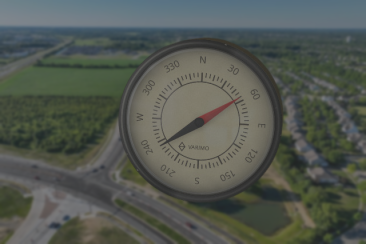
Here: 55
